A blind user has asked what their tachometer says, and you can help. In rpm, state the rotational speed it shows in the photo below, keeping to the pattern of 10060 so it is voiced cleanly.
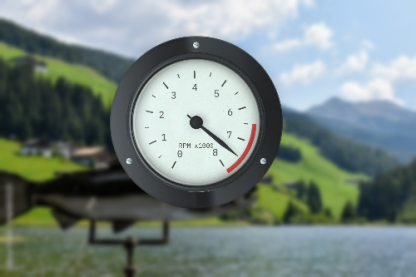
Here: 7500
